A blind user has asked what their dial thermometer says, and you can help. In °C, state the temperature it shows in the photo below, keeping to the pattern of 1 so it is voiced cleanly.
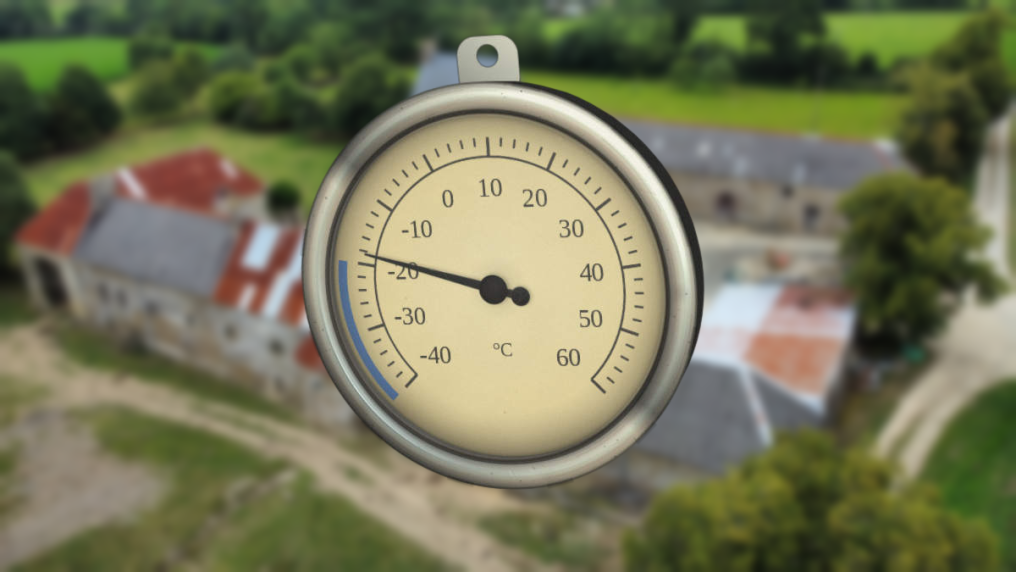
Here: -18
